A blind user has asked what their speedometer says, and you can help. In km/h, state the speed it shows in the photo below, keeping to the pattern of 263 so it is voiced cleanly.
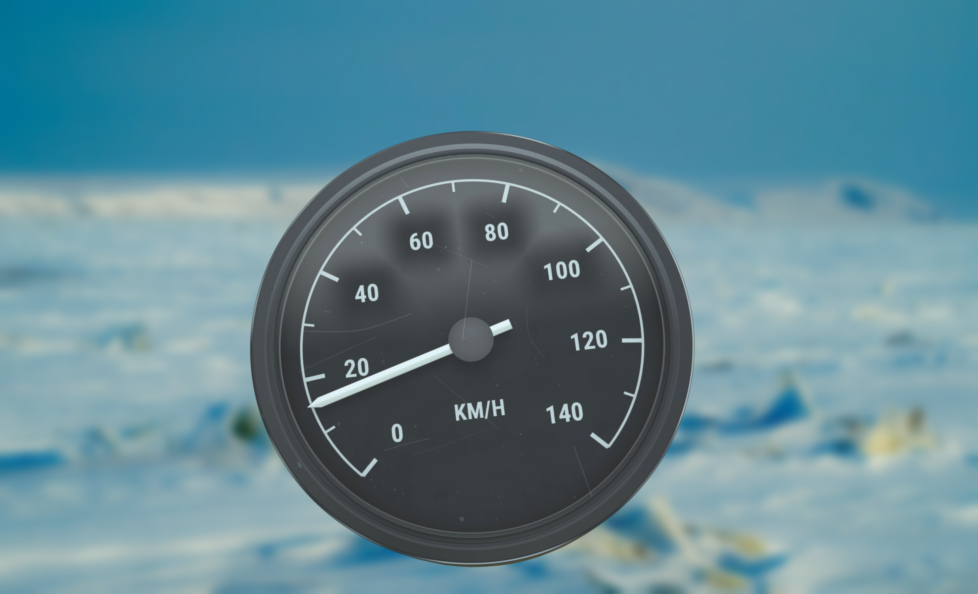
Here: 15
